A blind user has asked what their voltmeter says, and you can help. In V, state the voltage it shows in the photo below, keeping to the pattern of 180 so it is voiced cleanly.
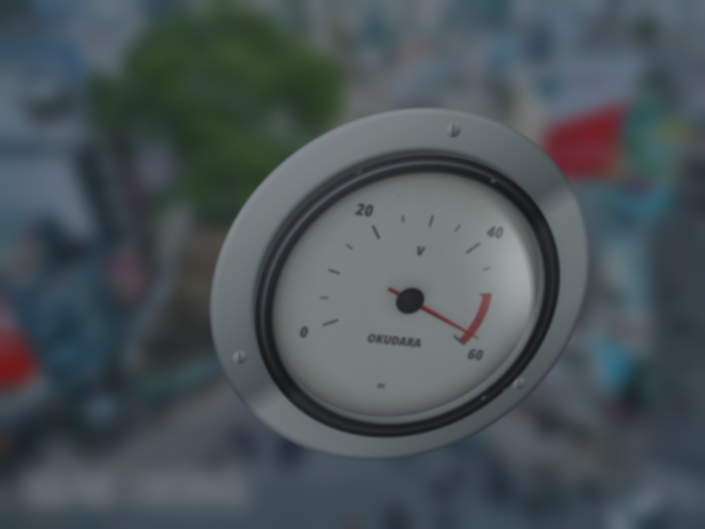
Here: 57.5
